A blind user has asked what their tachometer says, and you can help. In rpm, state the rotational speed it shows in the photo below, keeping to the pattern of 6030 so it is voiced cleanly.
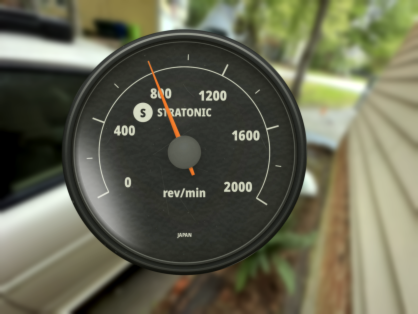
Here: 800
